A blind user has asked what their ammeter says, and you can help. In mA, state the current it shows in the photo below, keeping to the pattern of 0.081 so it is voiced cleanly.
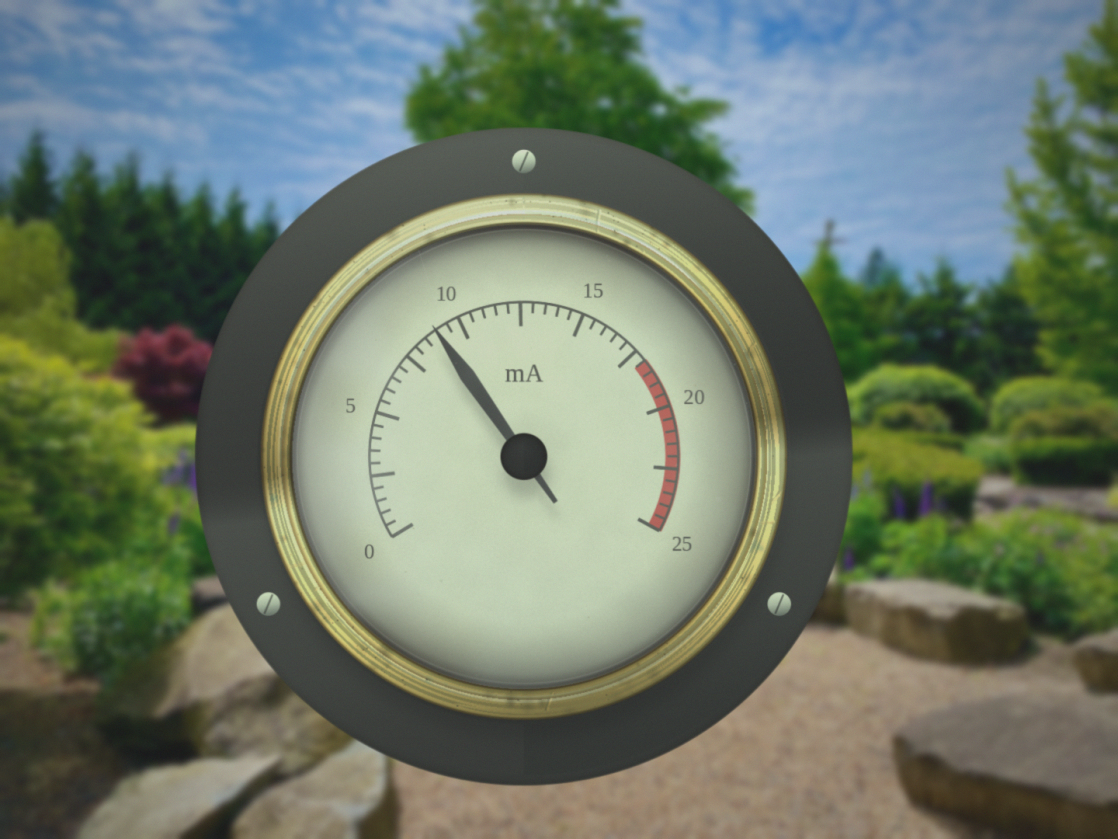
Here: 9
